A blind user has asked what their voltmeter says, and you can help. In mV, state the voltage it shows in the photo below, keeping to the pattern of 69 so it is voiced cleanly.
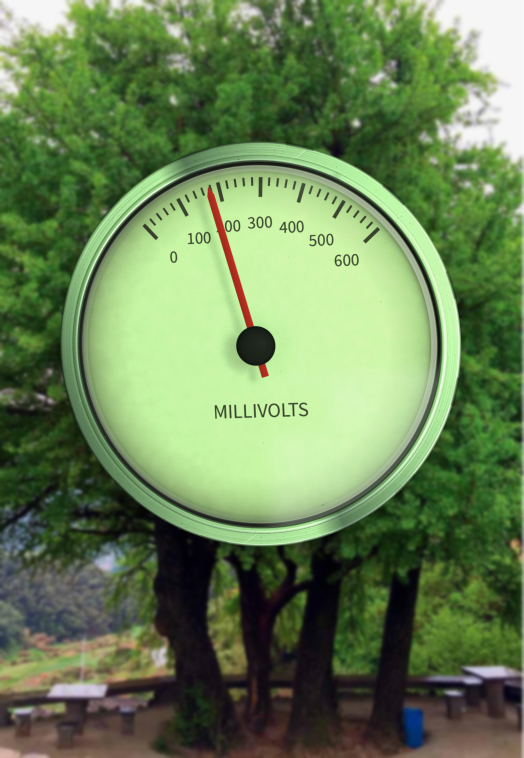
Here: 180
